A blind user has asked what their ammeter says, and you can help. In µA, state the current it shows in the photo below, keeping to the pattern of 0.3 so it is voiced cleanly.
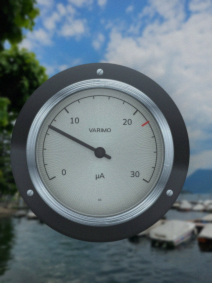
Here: 7
